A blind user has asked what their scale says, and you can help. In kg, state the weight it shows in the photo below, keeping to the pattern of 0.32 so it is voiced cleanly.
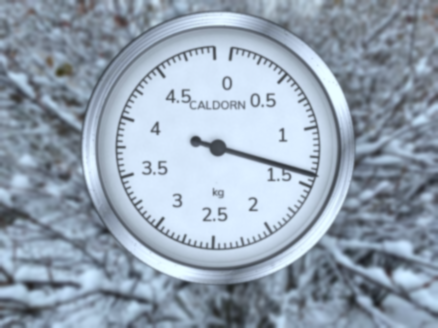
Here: 1.4
